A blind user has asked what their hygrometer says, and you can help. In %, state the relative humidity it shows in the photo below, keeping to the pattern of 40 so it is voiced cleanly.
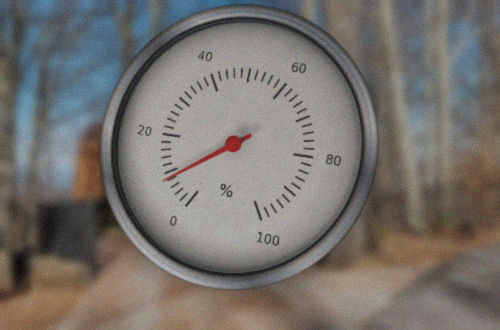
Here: 8
